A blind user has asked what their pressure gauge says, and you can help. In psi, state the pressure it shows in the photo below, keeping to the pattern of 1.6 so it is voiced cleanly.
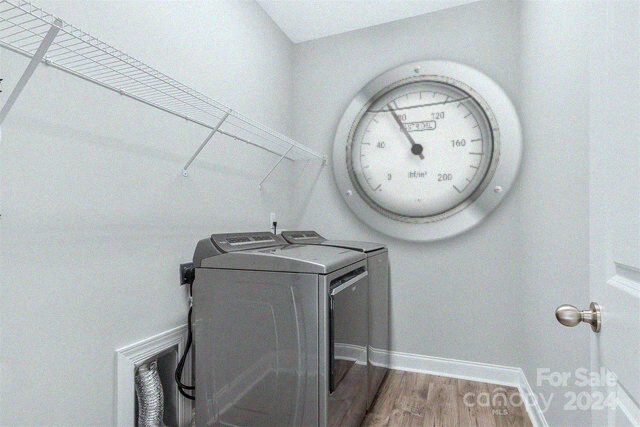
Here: 75
